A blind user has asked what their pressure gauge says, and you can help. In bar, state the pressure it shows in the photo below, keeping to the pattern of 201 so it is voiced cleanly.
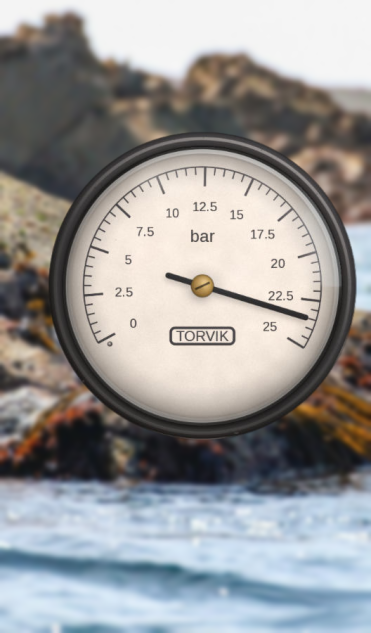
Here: 23.5
